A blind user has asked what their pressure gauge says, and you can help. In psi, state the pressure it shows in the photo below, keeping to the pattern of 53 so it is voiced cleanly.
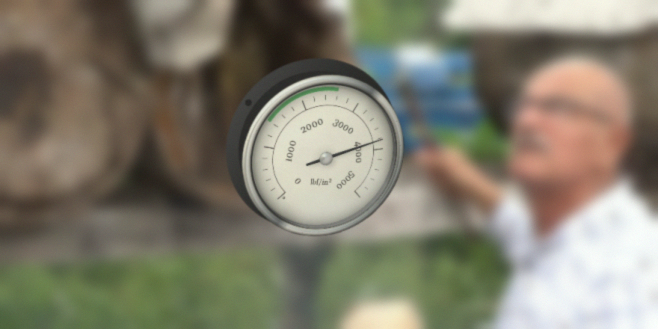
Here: 3800
